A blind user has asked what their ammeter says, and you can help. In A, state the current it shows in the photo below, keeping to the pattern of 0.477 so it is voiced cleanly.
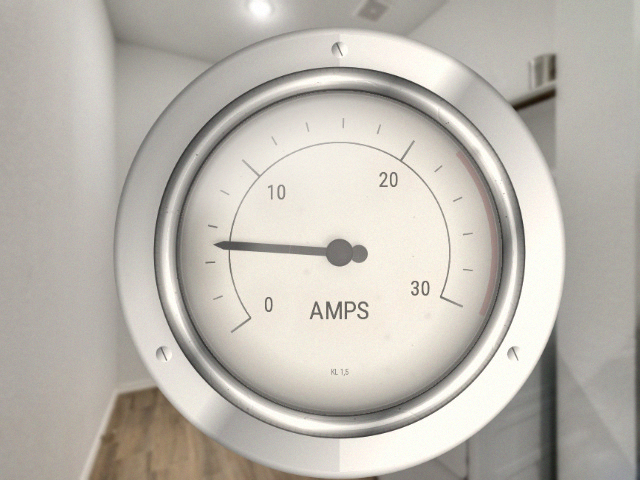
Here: 5
